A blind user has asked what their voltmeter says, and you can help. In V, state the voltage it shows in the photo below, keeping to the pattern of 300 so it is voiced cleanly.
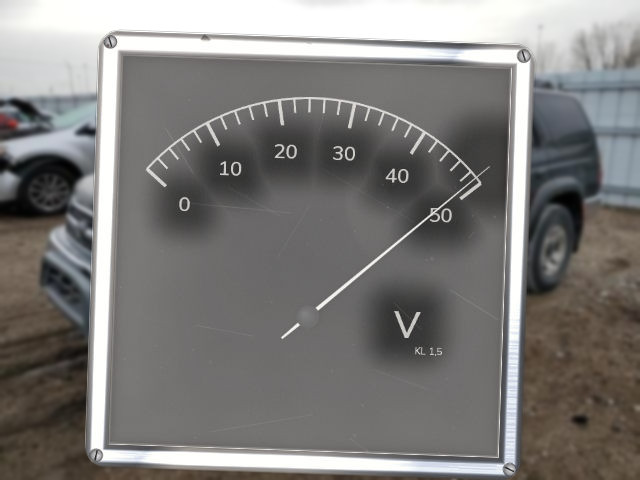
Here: 49
